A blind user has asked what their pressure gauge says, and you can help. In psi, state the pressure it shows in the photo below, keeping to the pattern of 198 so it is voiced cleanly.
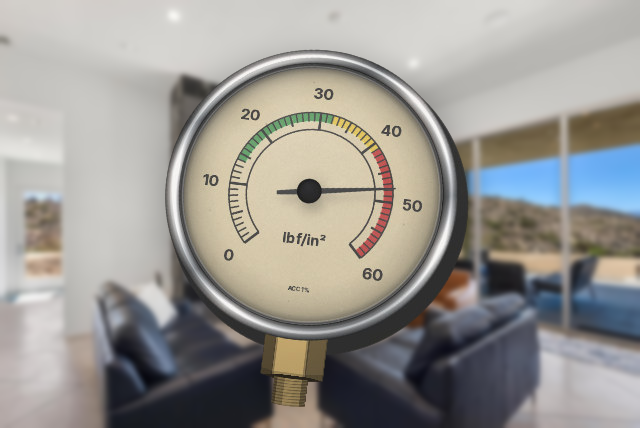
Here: 48
